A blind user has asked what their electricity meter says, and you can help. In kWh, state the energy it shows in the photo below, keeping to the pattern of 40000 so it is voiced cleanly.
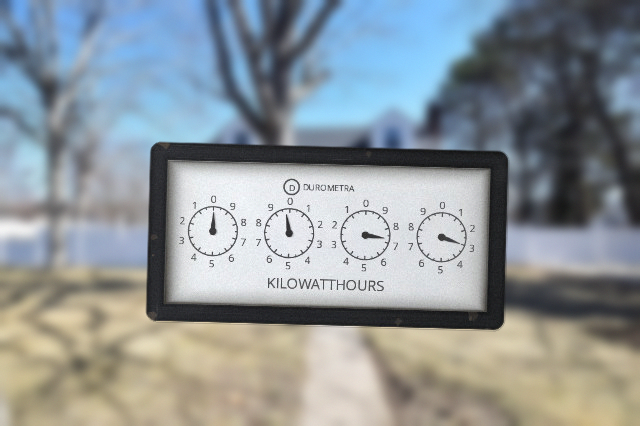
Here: 9973
